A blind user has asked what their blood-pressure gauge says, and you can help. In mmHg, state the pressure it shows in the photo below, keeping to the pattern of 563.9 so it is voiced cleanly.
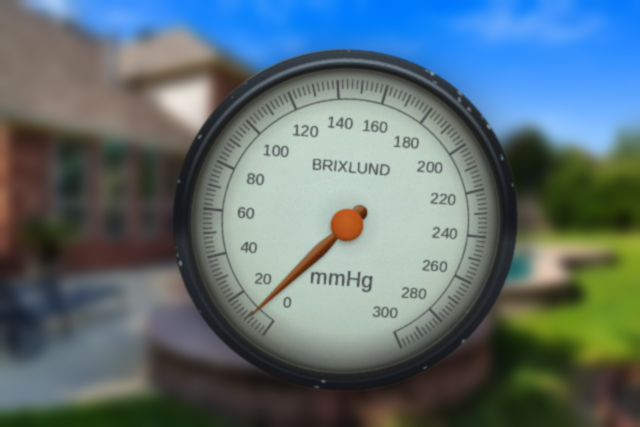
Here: 10
